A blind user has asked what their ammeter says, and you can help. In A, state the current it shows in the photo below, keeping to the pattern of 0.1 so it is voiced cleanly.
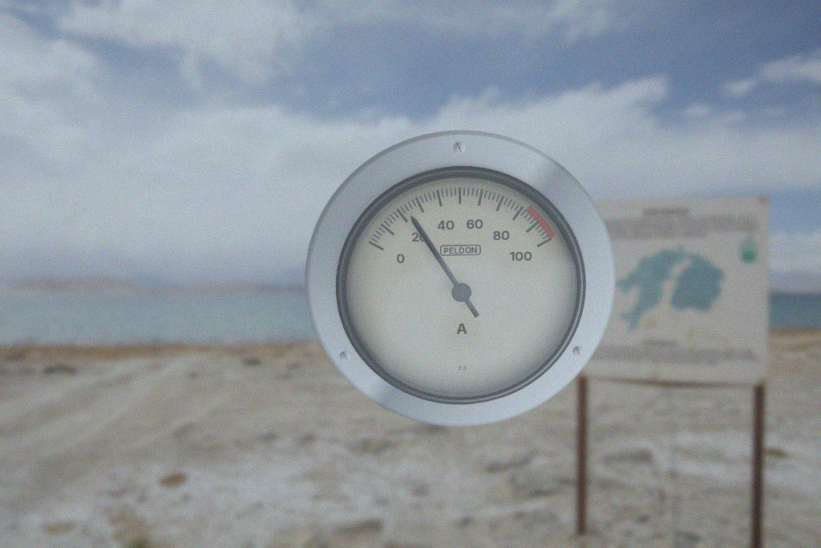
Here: 24
